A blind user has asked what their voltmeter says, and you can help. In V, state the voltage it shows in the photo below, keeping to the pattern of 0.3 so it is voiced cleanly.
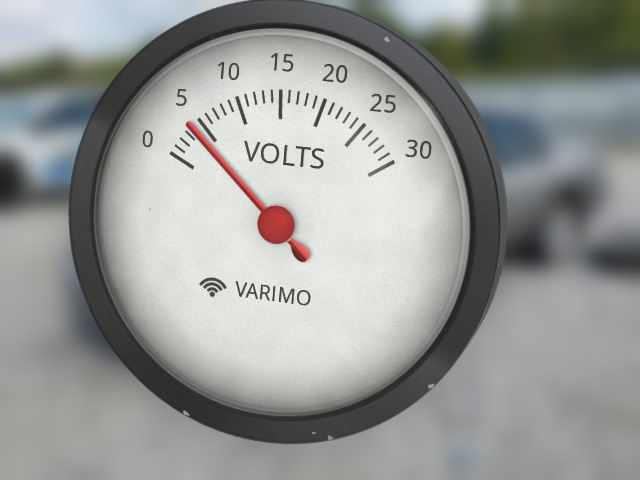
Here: 4
